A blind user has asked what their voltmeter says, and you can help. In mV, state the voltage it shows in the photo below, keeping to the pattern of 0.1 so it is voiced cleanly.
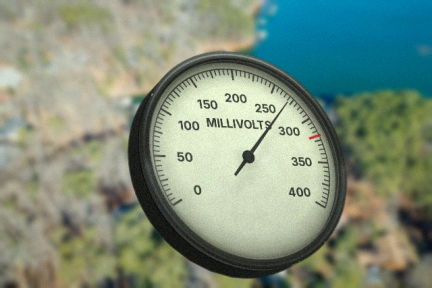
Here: 270
